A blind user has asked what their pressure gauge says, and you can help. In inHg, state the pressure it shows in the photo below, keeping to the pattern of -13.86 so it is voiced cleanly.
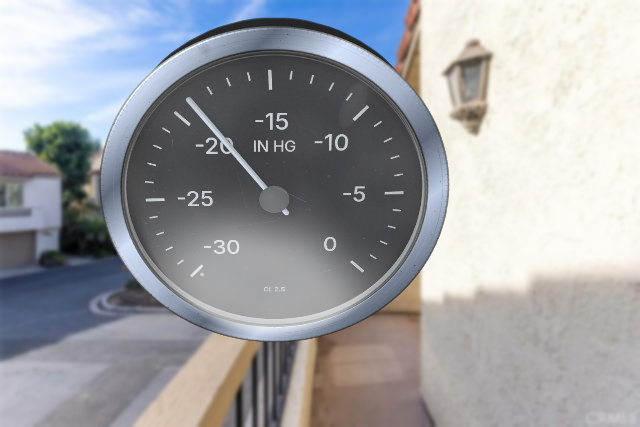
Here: -19
